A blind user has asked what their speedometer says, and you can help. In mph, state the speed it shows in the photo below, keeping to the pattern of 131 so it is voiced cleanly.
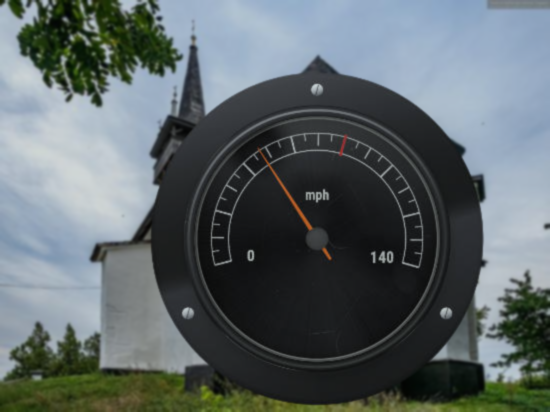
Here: 47.5
